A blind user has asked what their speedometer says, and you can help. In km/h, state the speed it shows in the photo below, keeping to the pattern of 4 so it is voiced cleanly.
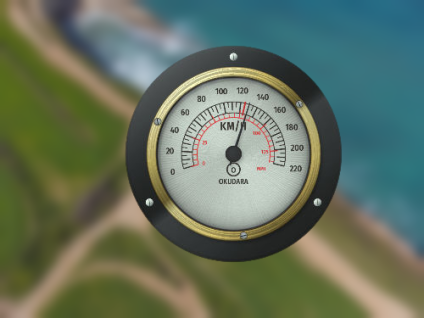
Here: 130
